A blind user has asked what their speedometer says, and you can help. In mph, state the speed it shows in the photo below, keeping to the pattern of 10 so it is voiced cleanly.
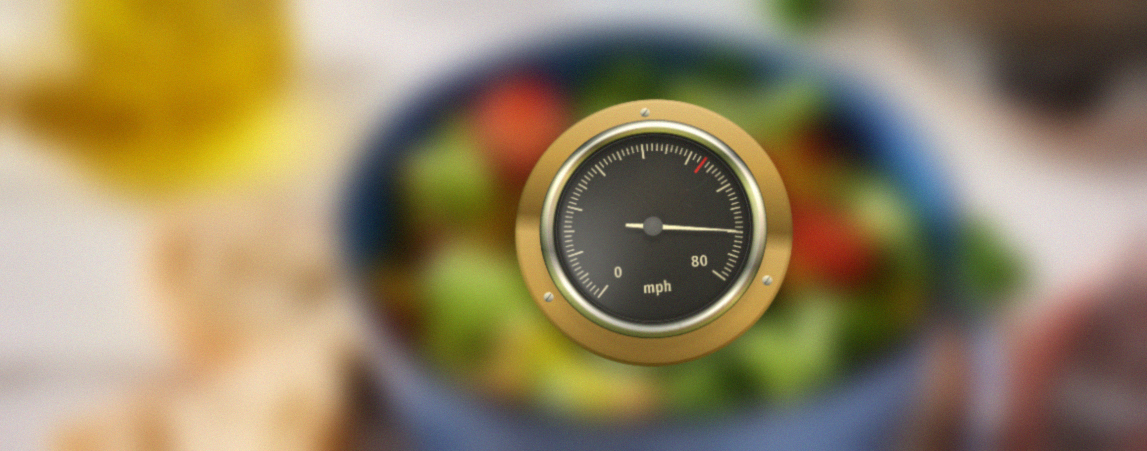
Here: 70
